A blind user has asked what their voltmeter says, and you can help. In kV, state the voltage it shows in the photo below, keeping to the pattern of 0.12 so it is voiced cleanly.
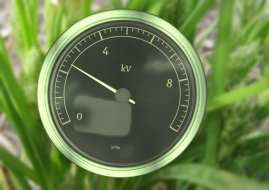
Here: 2.4
